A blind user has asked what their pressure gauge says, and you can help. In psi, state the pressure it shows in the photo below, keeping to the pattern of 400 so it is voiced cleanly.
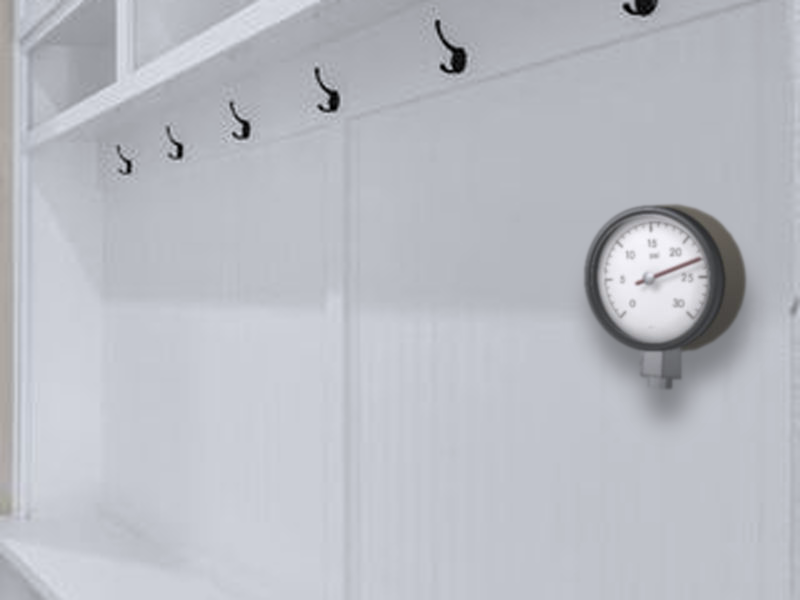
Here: 23
